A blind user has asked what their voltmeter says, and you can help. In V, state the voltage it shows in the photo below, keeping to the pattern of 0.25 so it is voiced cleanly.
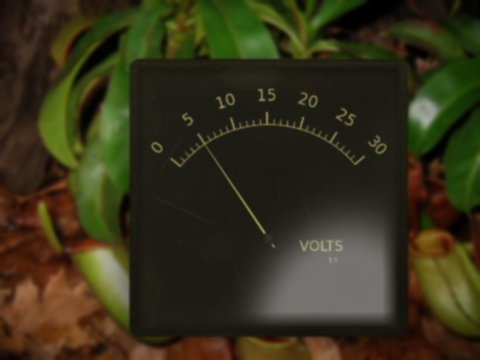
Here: 5
